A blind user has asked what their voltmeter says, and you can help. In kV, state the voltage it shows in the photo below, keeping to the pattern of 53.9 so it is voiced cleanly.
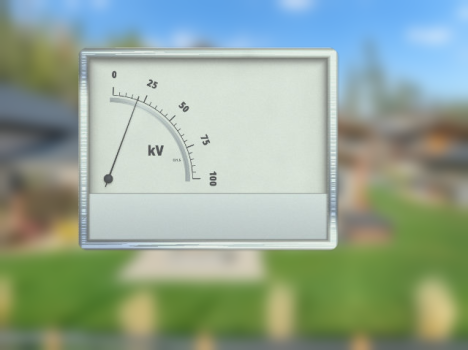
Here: 20
